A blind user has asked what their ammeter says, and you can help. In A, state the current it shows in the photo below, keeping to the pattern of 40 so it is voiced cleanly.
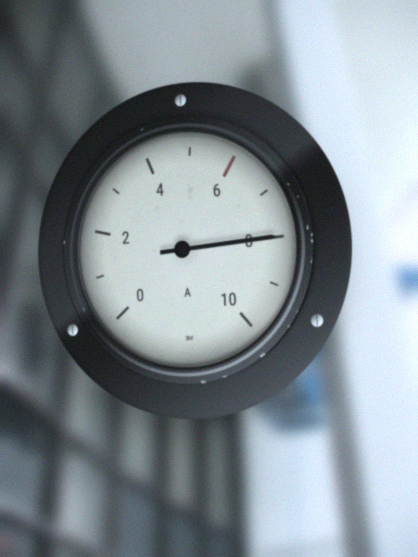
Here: 8
